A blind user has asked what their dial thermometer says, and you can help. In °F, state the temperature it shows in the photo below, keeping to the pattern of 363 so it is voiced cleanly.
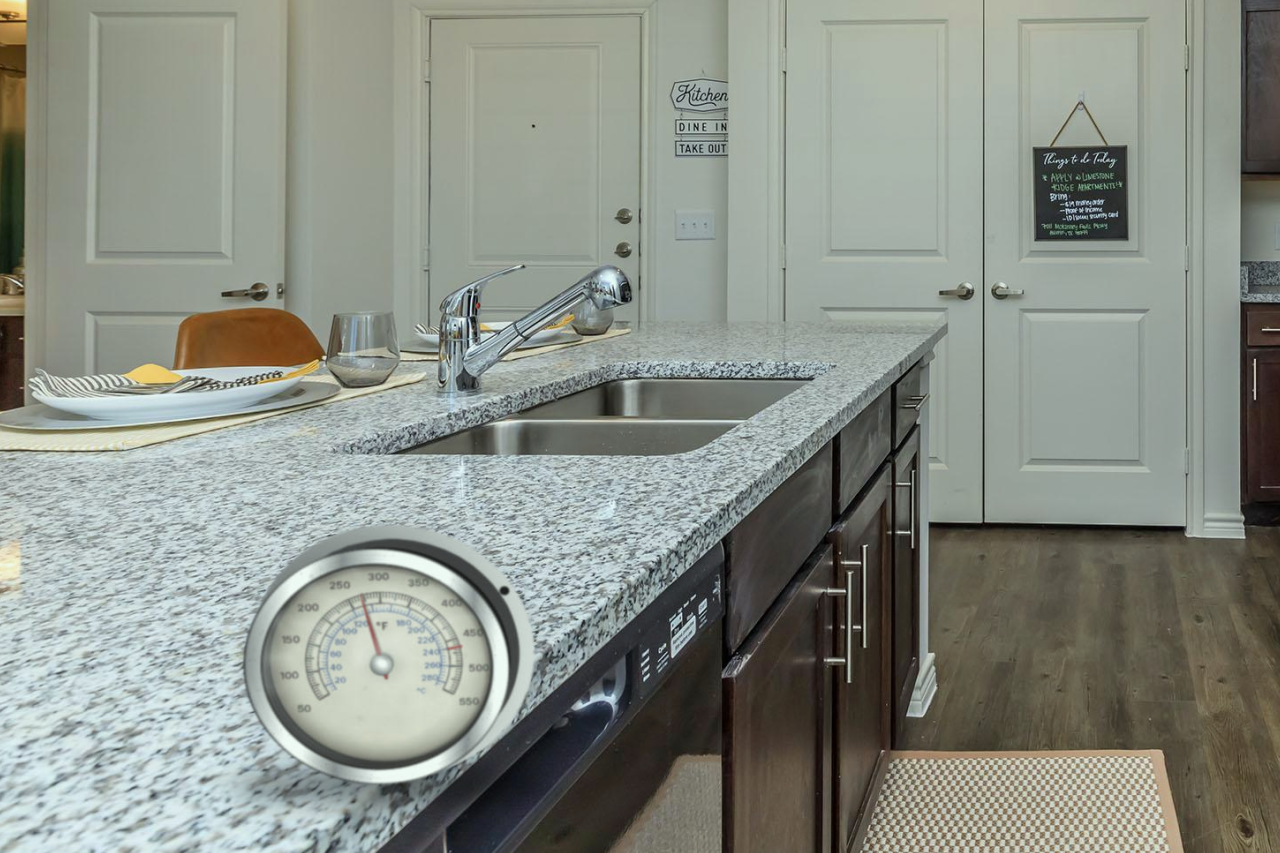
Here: 275
